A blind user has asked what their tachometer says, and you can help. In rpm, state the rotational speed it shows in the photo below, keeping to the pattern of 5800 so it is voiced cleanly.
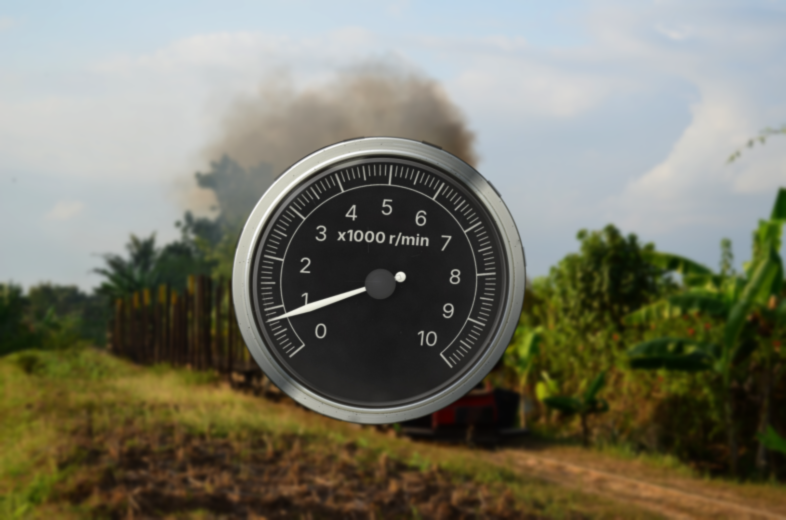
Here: 800
